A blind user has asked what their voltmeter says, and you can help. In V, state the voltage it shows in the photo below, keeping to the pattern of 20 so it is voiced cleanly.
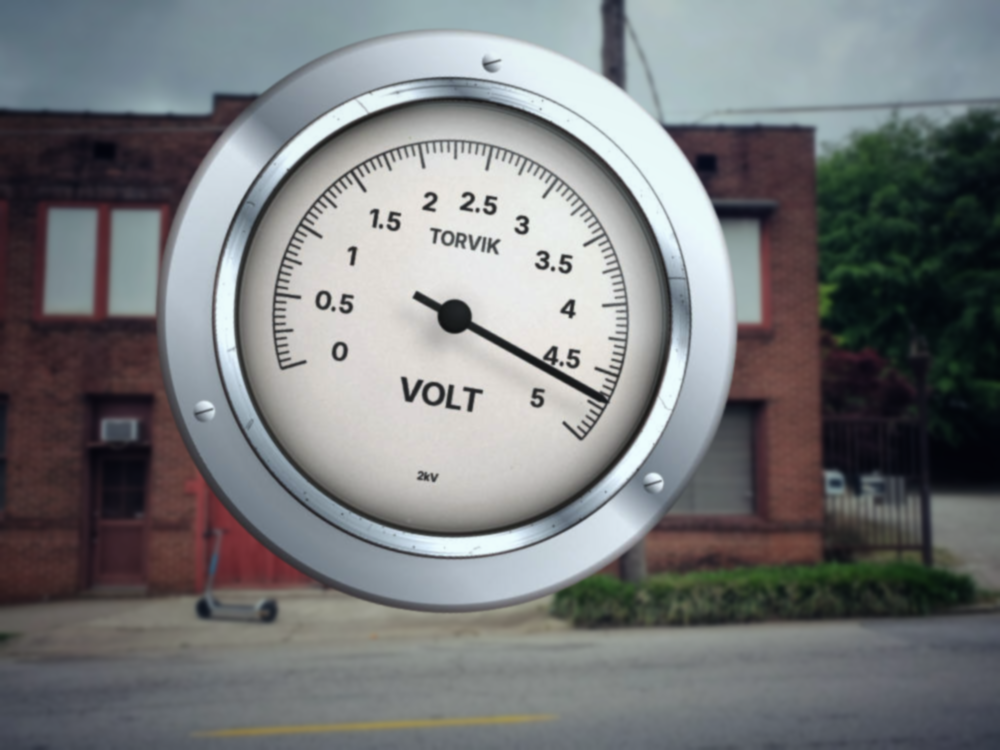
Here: 4.7
